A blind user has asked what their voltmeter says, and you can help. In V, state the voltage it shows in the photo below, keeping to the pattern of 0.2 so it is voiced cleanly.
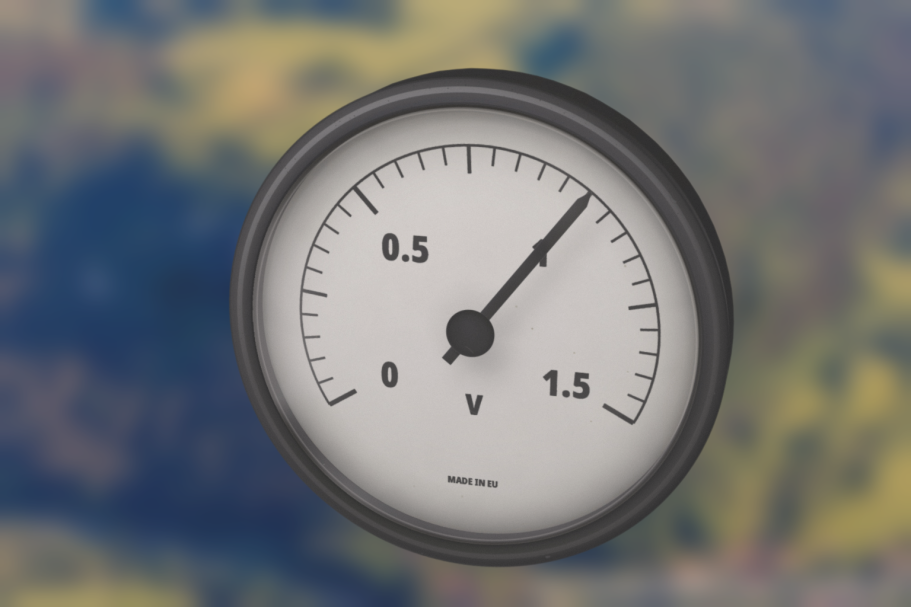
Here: 1
